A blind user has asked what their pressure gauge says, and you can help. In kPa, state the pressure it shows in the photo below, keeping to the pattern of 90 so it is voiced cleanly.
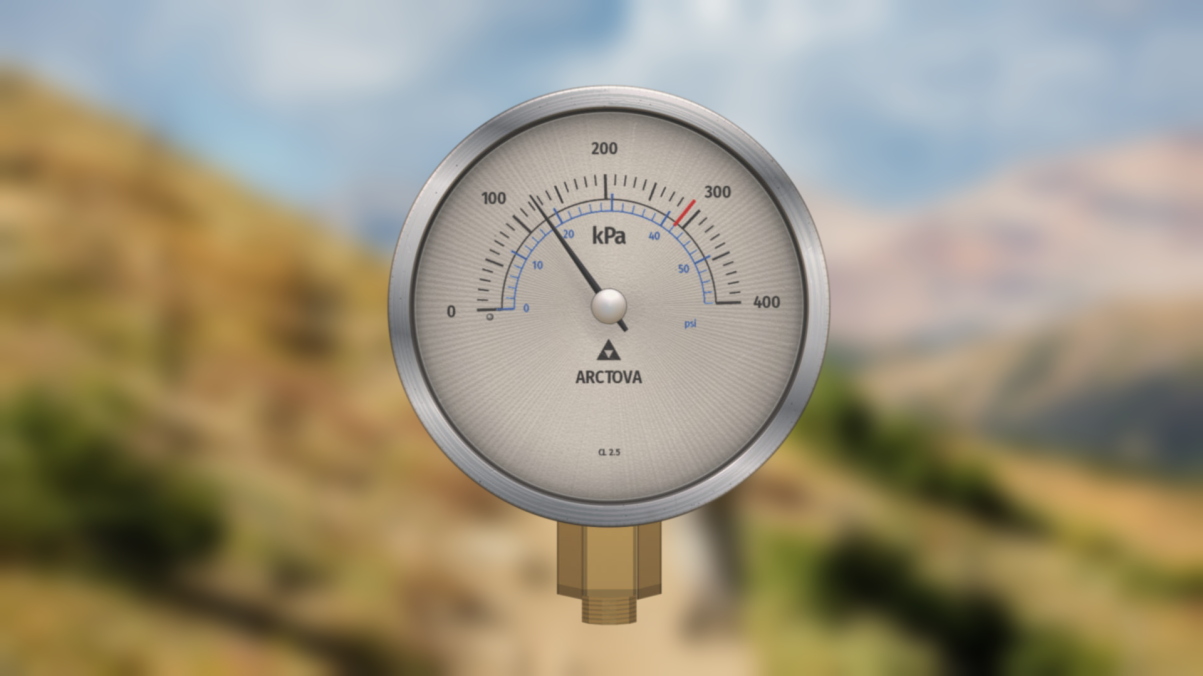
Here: 125
